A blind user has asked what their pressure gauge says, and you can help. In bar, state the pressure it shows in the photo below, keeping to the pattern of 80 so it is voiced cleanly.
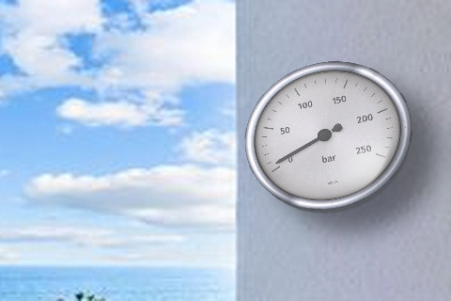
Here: 5
